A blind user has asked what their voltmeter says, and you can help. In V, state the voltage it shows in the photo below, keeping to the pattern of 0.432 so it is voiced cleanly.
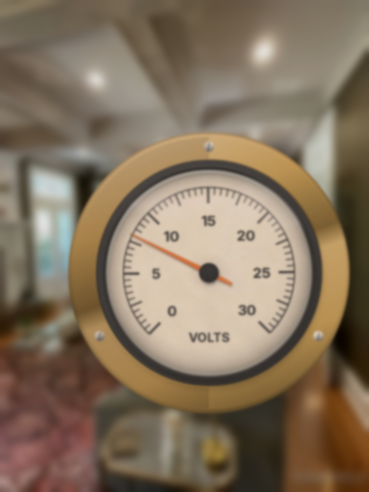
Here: 8
